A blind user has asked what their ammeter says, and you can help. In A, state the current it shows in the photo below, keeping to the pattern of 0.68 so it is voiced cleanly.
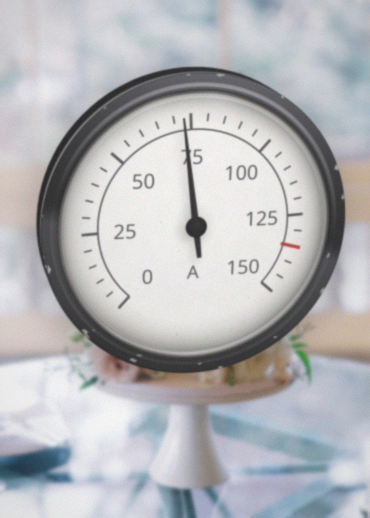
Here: 72.5
